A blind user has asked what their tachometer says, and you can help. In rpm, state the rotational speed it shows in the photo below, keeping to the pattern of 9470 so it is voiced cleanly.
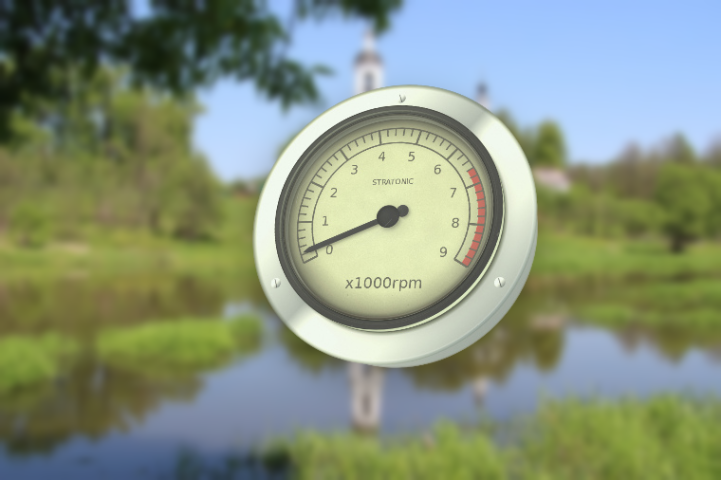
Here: 200
